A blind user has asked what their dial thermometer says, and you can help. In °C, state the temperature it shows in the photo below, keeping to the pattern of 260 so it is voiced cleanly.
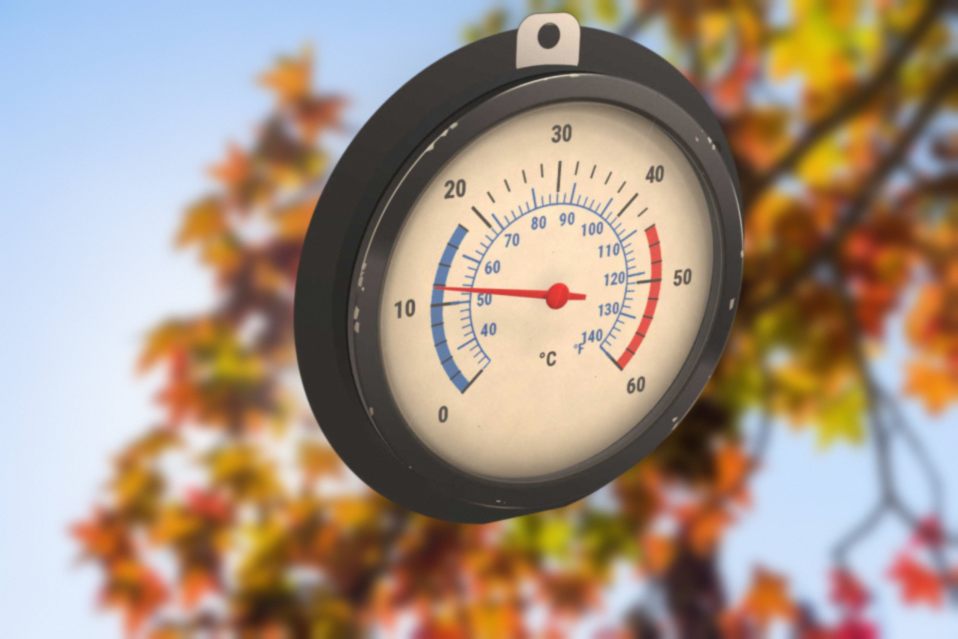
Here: 12
